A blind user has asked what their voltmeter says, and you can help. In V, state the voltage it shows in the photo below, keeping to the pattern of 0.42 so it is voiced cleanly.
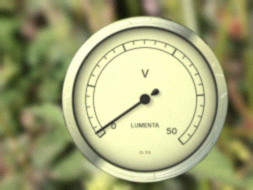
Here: 1
